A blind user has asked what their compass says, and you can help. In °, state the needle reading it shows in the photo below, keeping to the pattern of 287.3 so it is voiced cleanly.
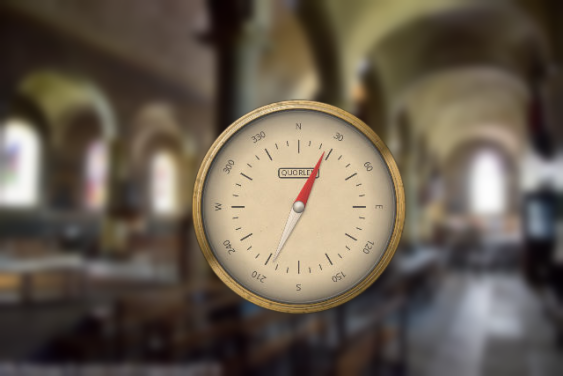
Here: 25
